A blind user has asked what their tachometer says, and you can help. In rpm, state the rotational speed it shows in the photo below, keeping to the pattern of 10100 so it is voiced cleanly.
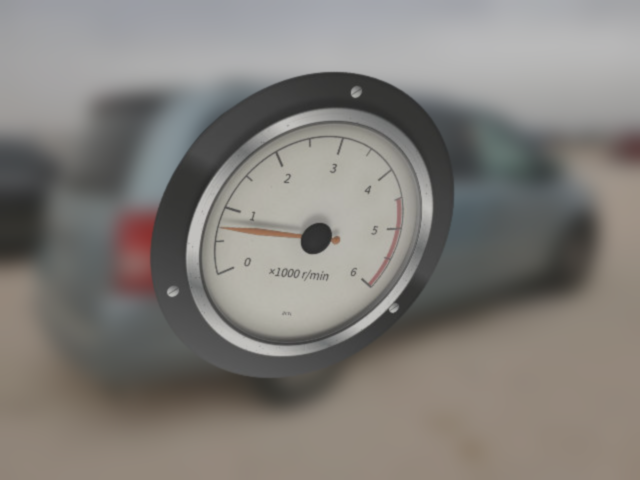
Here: 750
